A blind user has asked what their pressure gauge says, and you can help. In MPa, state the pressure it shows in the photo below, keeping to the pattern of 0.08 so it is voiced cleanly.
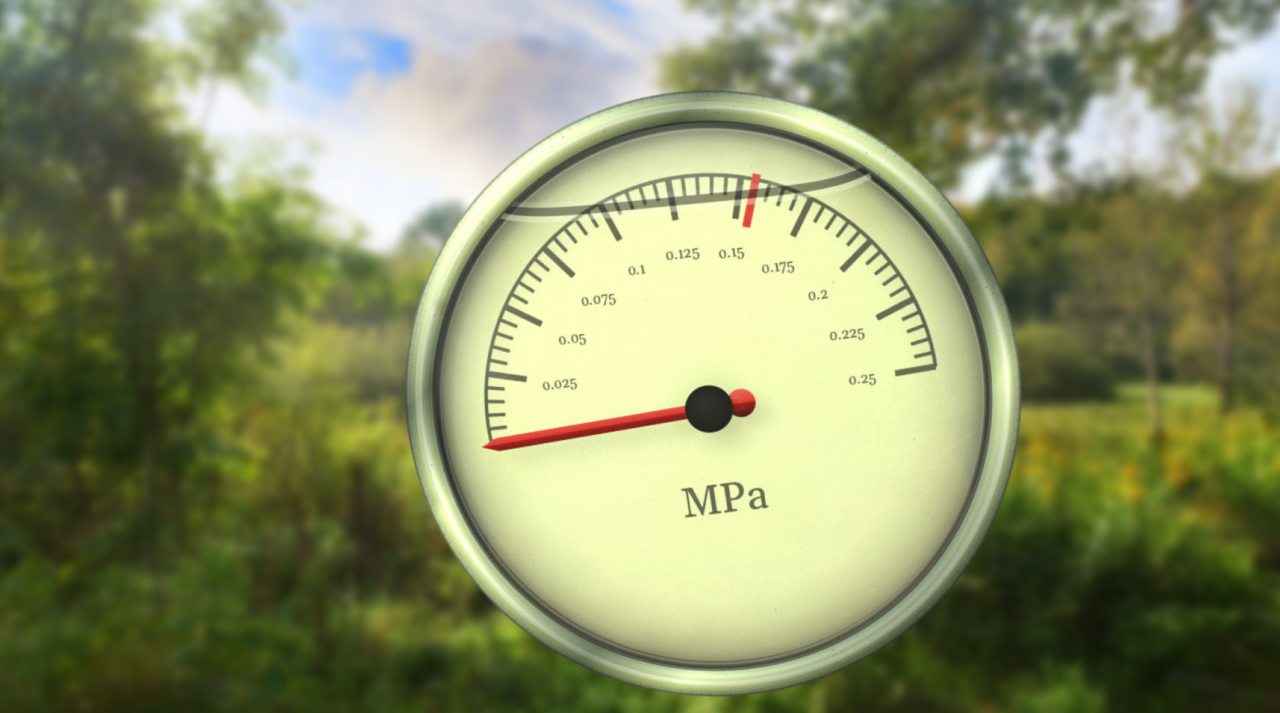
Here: 0
